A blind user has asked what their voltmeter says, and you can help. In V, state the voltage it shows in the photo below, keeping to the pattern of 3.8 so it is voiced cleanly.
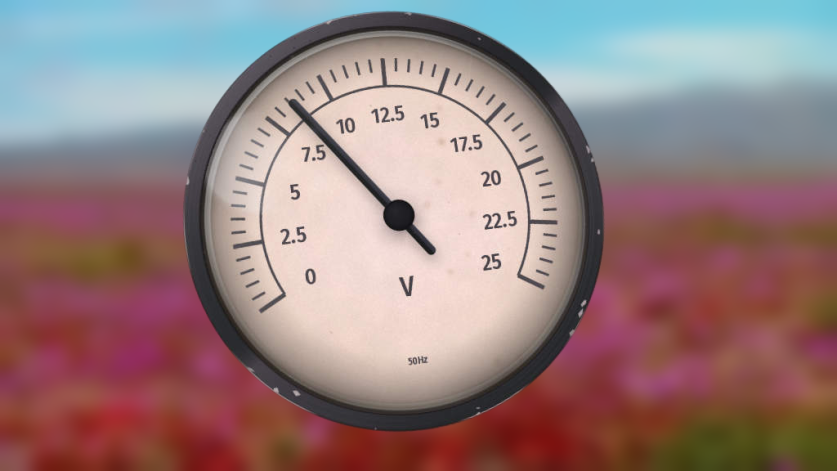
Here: 8.5
